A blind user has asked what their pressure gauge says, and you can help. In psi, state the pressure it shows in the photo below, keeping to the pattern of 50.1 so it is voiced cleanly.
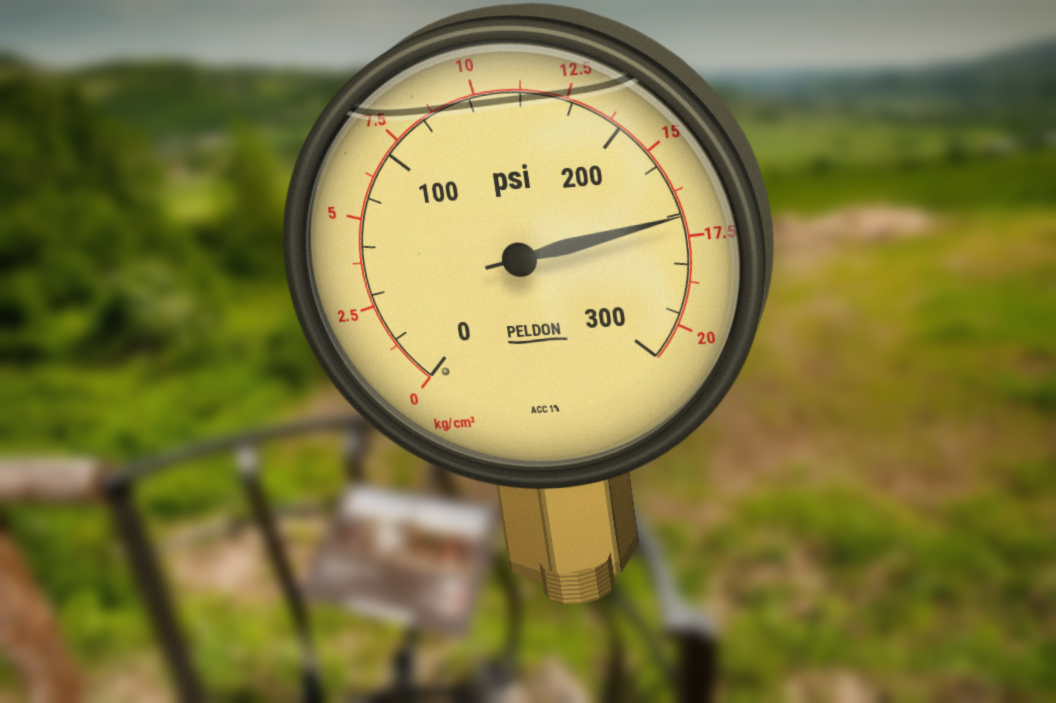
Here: 240
